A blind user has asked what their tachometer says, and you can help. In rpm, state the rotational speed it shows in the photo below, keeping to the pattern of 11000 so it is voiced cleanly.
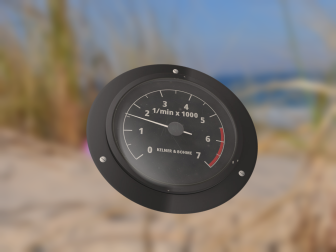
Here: 1500
